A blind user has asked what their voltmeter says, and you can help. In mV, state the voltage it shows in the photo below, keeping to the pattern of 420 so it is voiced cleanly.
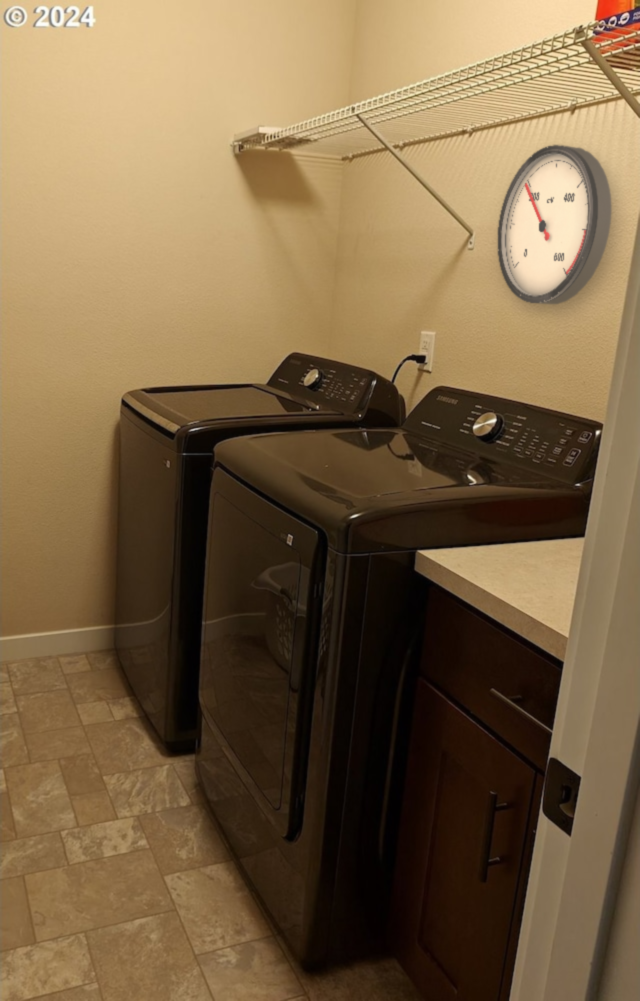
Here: 200
